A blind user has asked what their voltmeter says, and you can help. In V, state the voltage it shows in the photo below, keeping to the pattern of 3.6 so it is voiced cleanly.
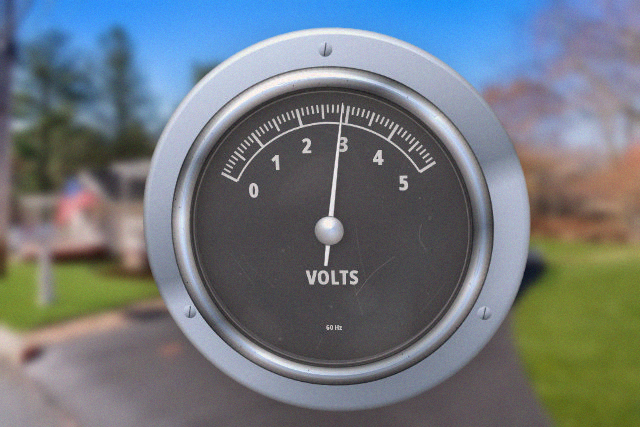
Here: 2.9
